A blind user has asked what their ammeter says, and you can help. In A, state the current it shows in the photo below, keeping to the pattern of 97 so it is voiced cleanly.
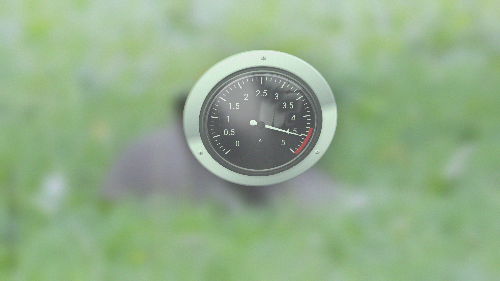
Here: 4.5
